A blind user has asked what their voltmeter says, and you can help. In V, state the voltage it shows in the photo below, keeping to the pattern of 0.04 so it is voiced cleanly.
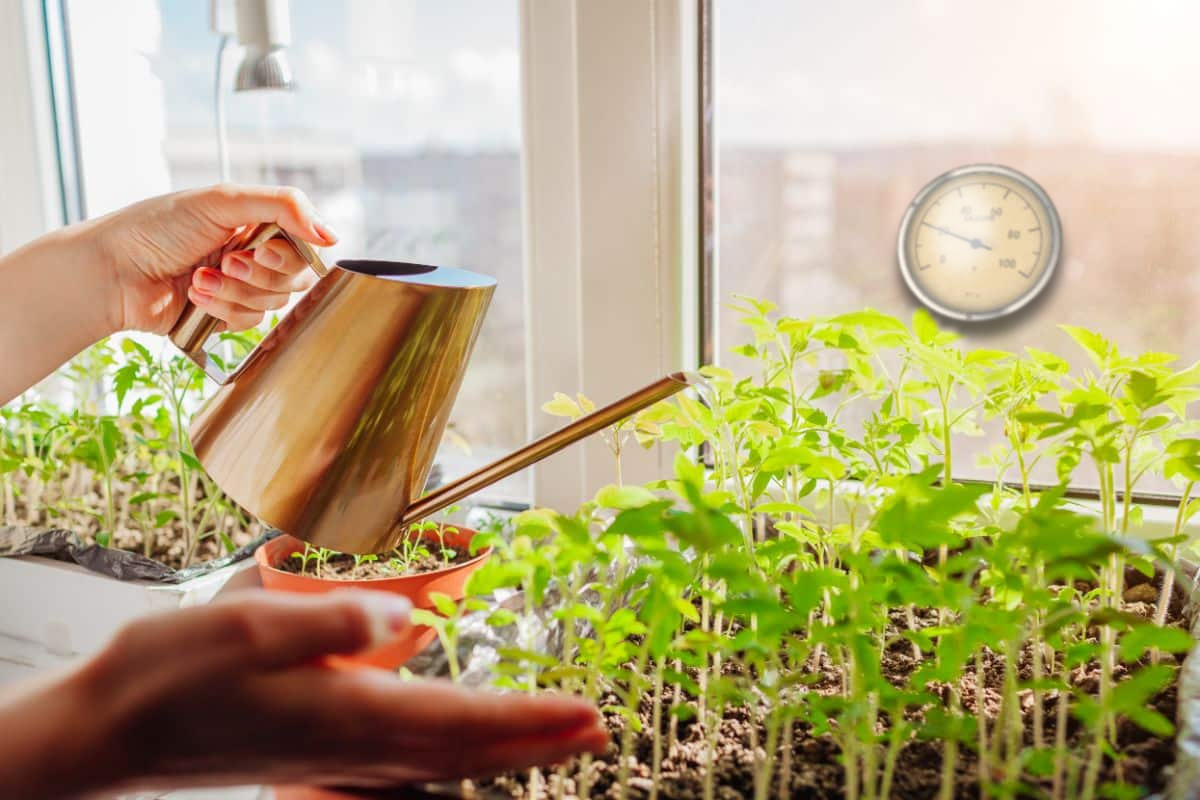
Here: 20
